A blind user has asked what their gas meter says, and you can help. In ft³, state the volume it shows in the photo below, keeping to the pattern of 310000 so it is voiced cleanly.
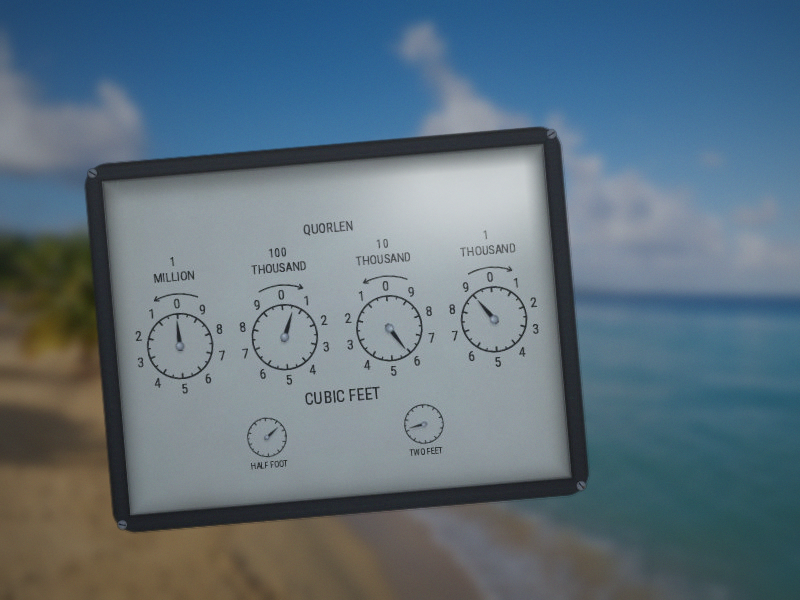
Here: 5900
